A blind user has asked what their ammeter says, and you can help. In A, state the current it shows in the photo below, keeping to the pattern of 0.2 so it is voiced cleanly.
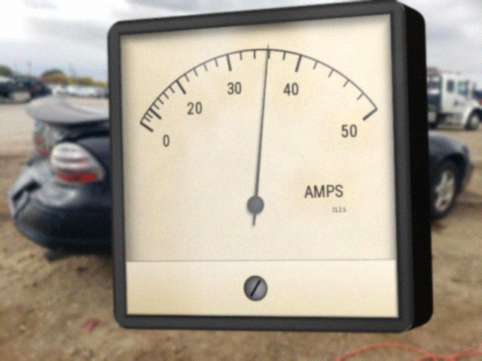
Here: 36
